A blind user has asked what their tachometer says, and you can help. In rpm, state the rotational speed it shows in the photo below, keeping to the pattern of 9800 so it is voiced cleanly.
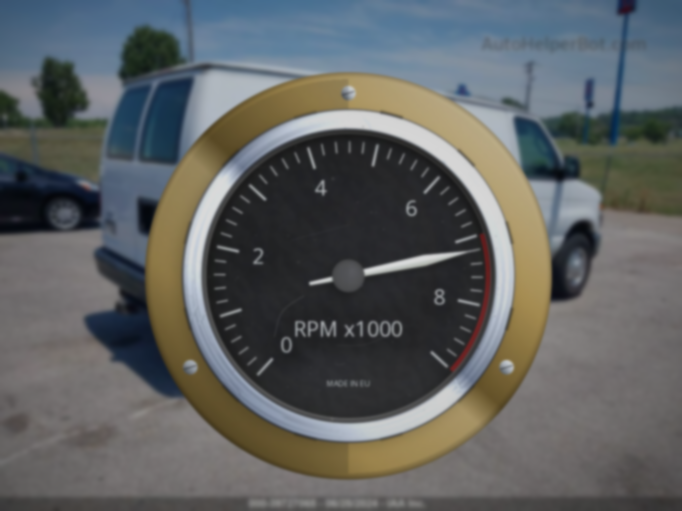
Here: 7200
